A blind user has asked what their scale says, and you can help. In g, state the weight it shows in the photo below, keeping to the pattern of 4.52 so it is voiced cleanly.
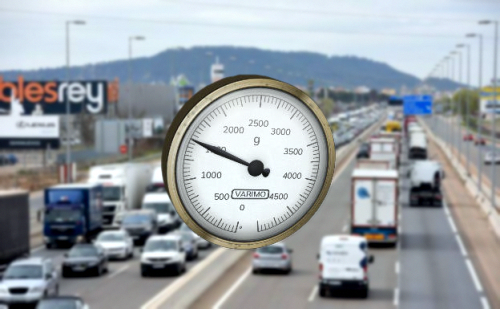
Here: 1500
